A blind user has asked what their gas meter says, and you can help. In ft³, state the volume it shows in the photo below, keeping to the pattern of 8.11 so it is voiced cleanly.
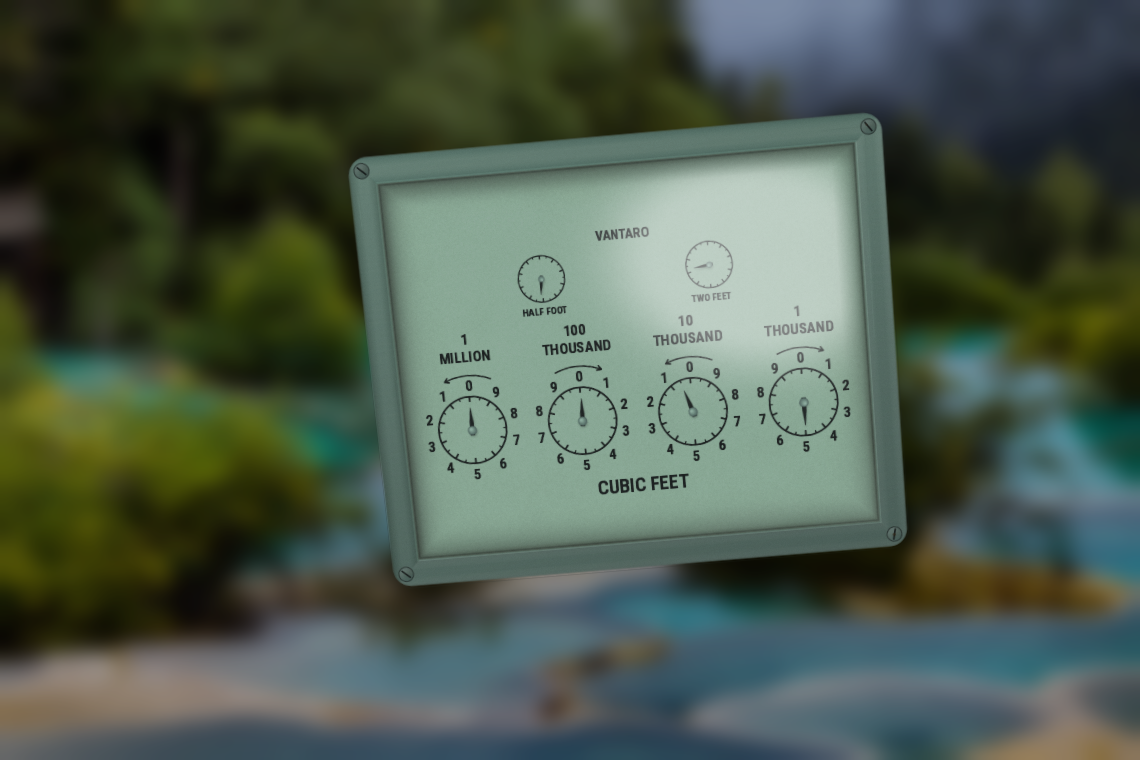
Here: 500
